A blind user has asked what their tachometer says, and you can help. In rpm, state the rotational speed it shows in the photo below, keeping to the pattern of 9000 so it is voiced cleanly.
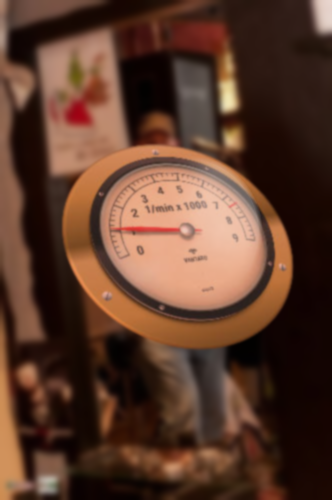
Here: 1000
